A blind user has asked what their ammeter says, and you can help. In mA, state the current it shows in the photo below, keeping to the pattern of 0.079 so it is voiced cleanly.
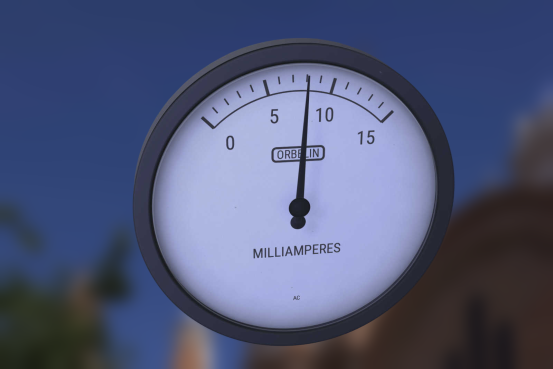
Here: 8
